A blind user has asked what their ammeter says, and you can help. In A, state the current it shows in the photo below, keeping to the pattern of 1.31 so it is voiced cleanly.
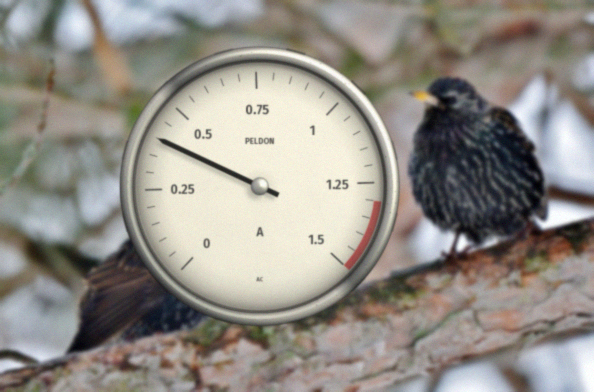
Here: 0.4
